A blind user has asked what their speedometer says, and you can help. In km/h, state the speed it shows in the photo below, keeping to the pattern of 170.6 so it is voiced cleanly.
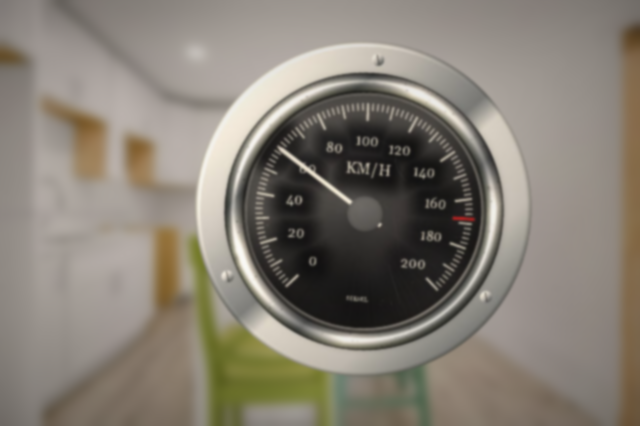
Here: 60
